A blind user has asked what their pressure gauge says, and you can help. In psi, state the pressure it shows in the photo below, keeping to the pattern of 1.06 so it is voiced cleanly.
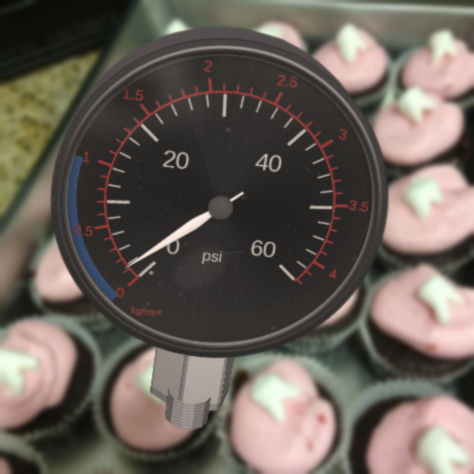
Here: 2
